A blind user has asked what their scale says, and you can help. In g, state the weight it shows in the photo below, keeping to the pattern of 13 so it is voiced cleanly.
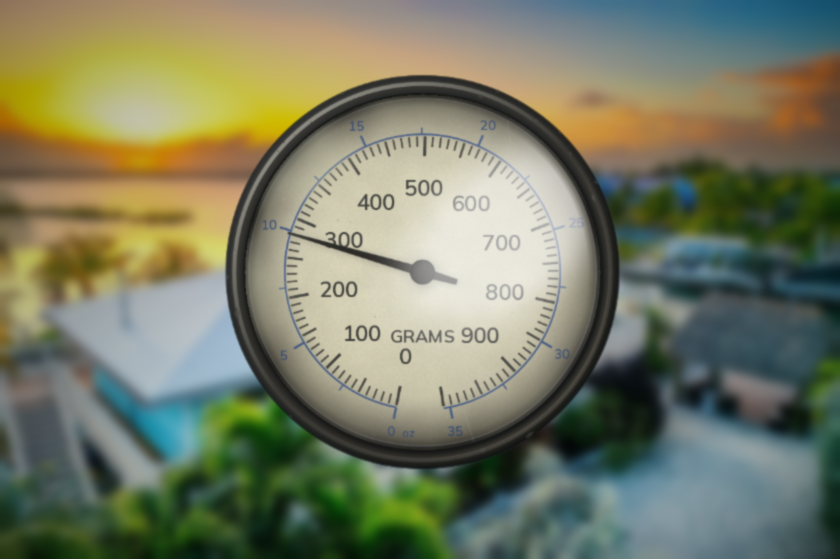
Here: 280
